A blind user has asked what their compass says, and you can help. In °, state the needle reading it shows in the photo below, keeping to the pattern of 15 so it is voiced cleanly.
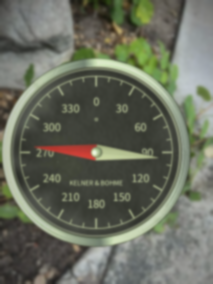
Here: 275
